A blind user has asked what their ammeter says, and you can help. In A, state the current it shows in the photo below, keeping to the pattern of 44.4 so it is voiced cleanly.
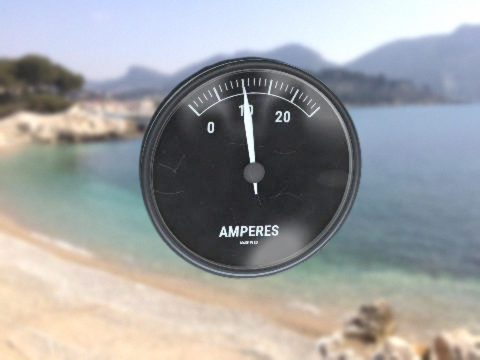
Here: 10
